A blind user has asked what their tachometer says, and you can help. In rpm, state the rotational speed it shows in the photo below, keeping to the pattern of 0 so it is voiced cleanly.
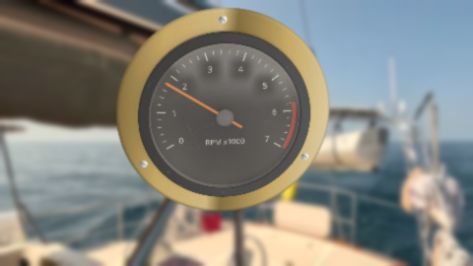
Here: 1800
